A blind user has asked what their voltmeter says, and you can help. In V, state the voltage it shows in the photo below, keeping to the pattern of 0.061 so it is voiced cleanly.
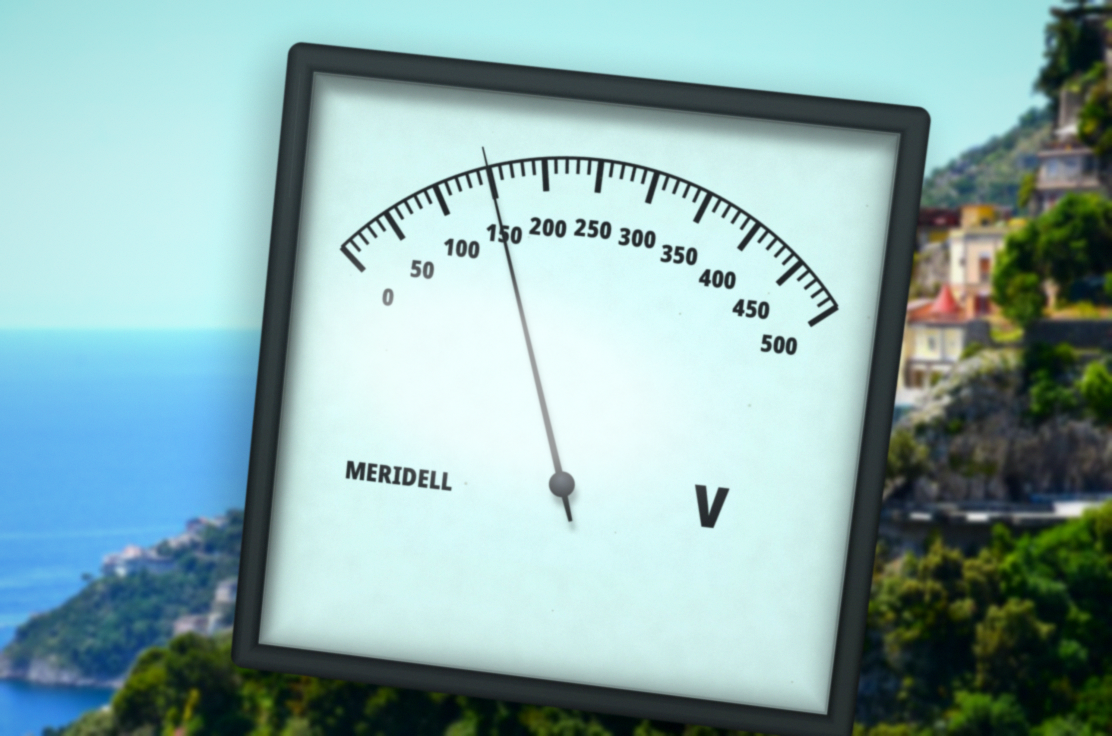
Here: 150
